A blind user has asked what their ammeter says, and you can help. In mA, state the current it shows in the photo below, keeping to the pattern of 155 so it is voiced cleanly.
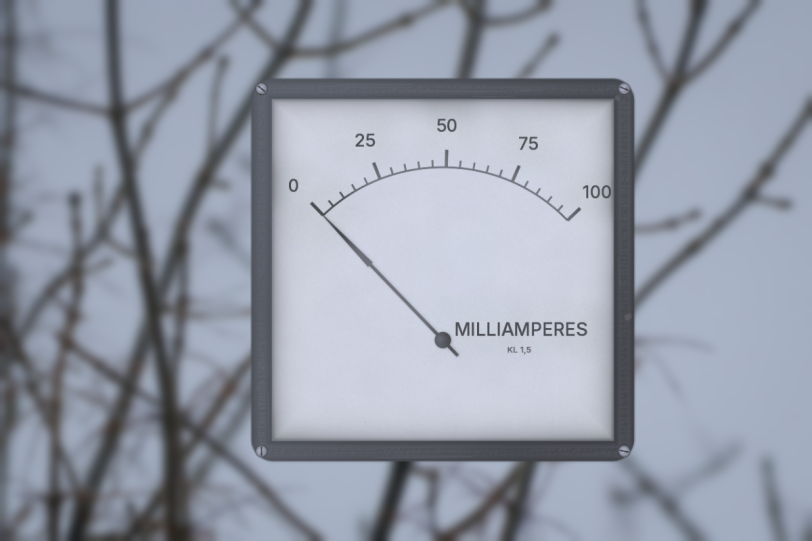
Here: 0
